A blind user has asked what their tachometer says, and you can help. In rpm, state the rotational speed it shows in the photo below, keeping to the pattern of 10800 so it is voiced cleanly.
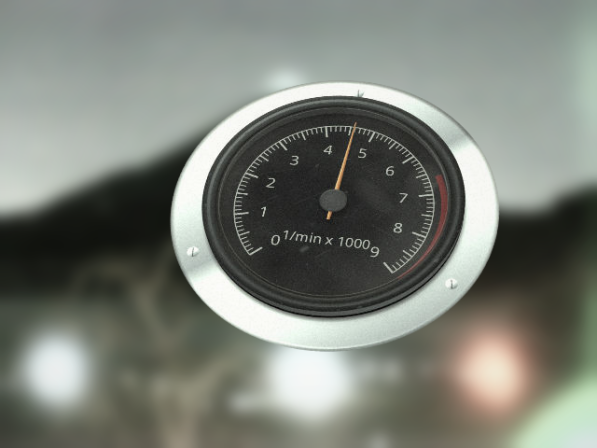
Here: 4600
